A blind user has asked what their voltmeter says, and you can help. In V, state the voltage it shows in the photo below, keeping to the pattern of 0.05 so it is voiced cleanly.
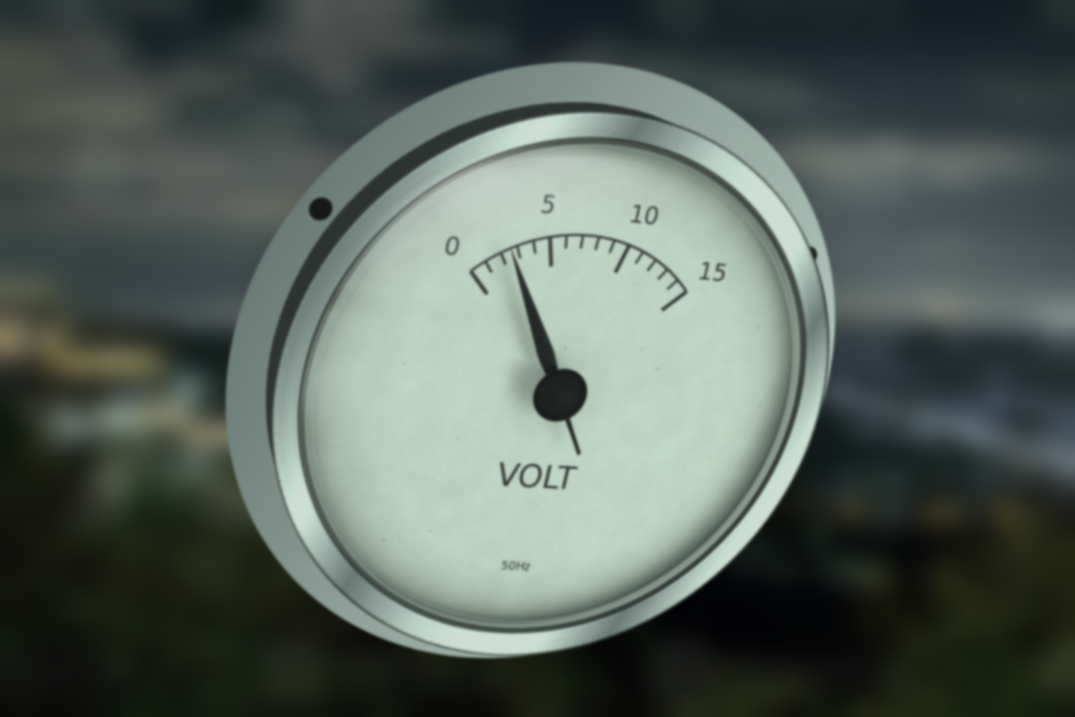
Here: 2.5
